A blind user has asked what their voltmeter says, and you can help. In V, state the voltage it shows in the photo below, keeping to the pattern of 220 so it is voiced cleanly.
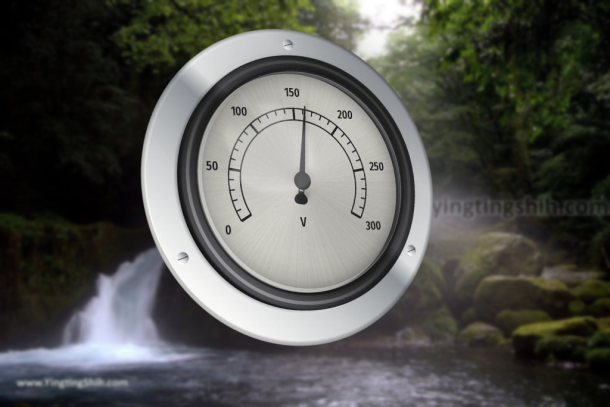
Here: 160
